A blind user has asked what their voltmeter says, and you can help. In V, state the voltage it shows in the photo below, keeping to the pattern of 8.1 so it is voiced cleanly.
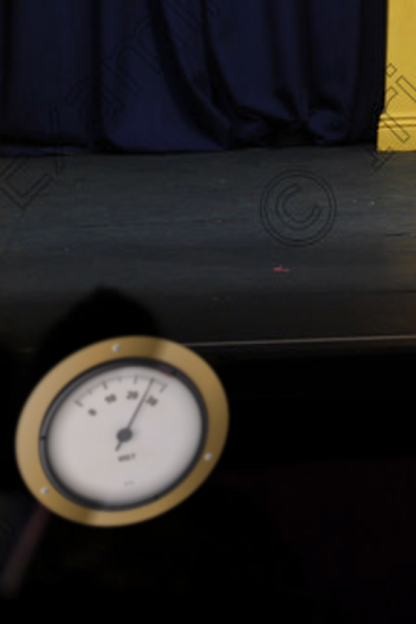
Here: 25
